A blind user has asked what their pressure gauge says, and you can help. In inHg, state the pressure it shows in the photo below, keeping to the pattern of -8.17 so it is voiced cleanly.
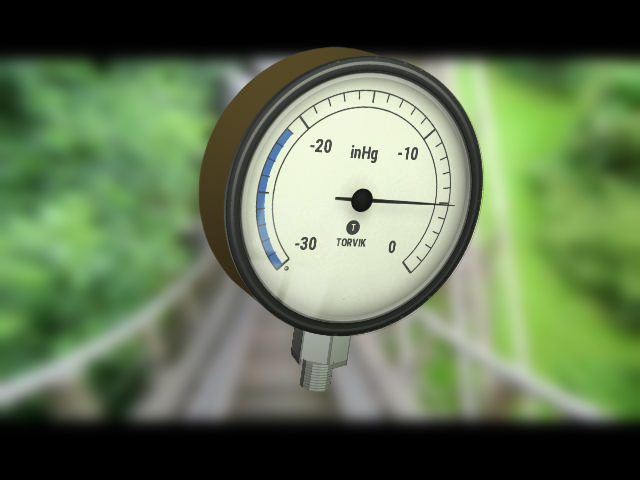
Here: -5
